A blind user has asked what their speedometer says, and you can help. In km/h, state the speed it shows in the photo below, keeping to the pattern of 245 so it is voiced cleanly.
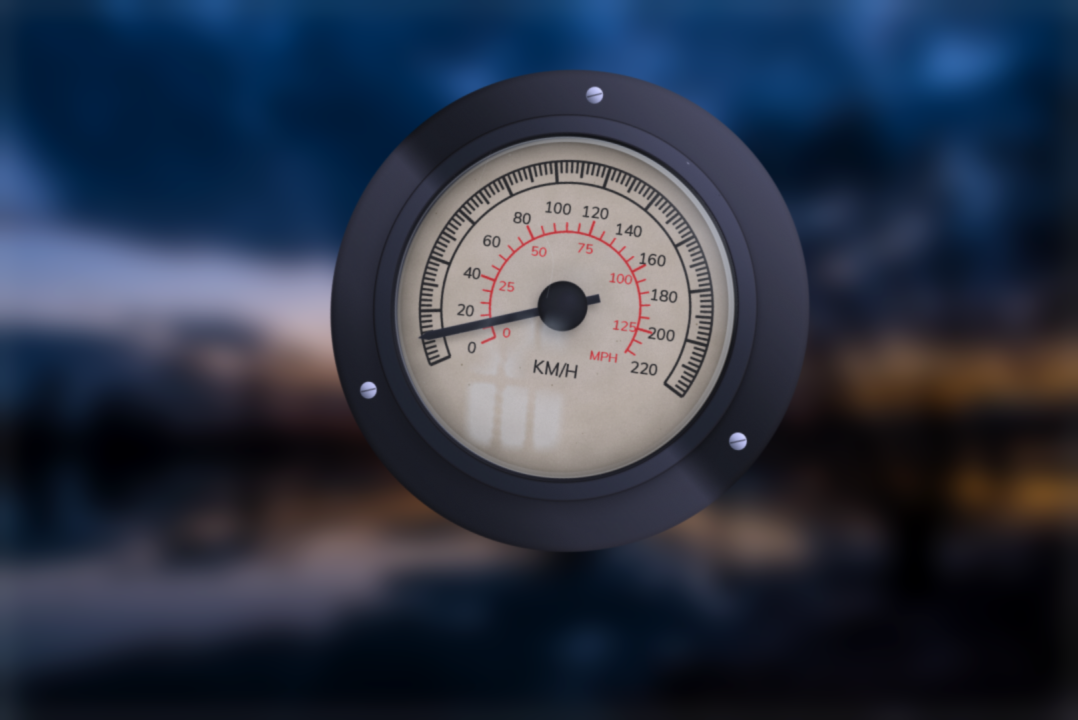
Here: 10
